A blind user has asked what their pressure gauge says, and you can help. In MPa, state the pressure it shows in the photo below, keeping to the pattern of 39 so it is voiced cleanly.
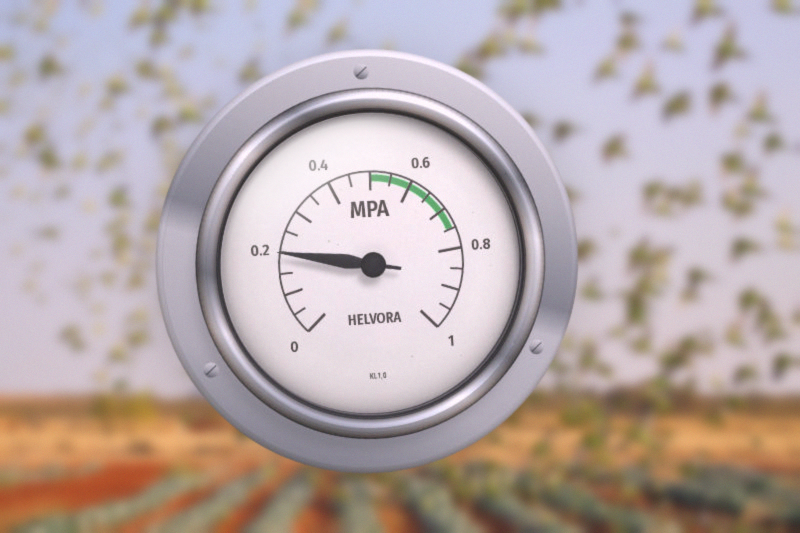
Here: 0.2
